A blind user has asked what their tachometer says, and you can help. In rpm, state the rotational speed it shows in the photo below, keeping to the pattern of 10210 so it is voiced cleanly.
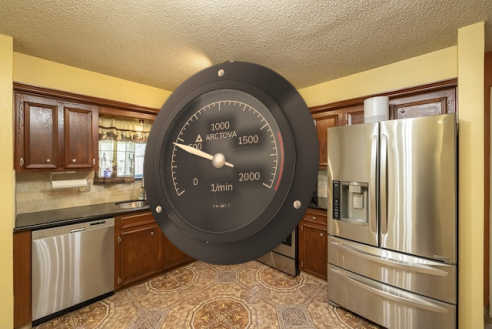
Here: 450
